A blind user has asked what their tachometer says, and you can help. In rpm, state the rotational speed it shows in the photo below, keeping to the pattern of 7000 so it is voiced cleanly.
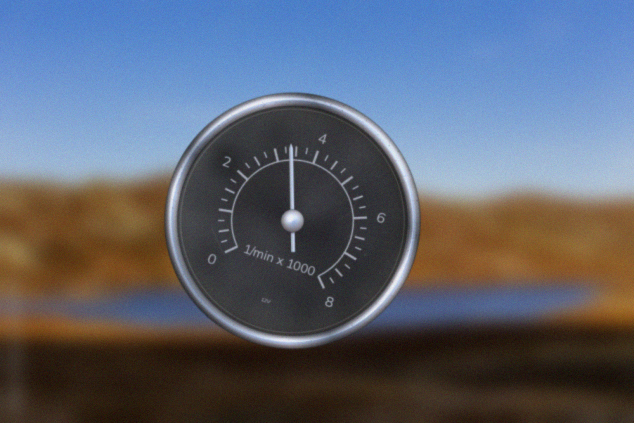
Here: 3375
